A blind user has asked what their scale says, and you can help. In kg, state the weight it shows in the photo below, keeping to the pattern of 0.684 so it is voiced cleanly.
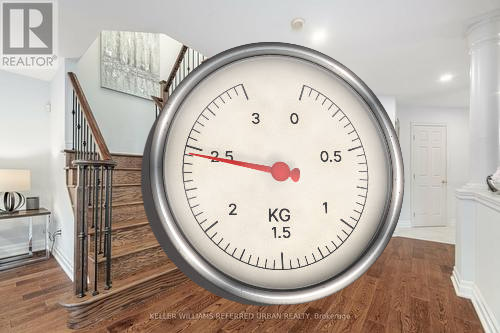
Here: 2.45
